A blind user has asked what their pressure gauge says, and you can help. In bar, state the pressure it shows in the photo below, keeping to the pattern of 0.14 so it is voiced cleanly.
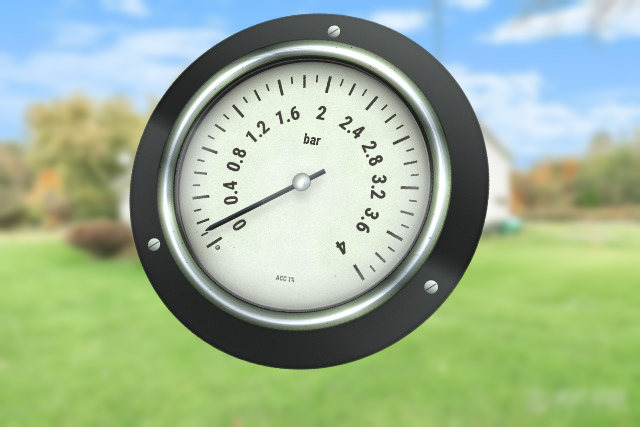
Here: 0.1
